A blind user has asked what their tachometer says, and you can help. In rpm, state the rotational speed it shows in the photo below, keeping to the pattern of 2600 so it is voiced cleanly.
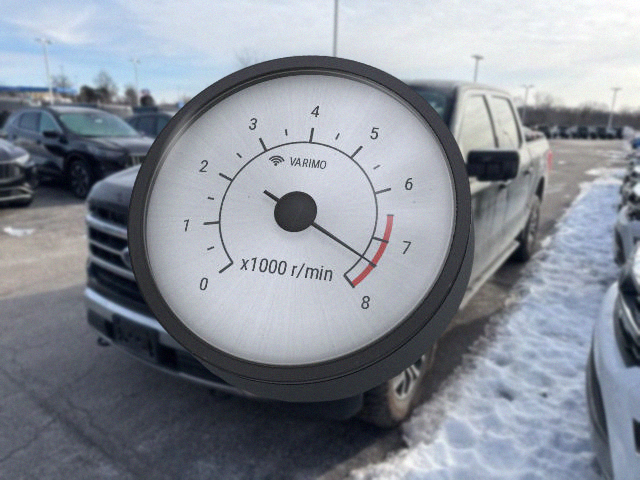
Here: 7500
